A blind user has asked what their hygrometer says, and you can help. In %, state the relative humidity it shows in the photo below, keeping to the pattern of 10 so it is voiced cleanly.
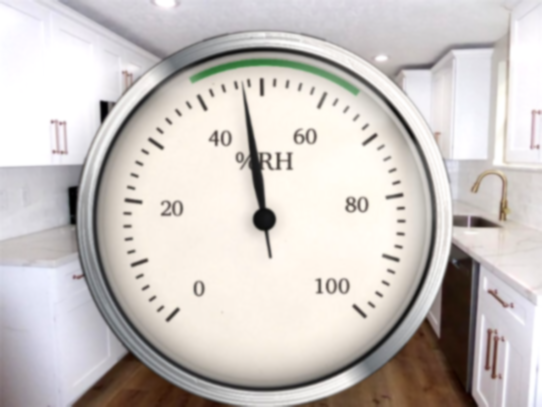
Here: 47
